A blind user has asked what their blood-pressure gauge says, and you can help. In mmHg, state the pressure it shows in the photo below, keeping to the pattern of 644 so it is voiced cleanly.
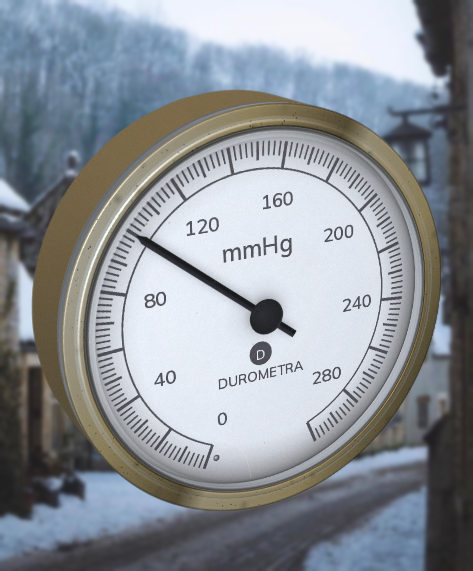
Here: 100
